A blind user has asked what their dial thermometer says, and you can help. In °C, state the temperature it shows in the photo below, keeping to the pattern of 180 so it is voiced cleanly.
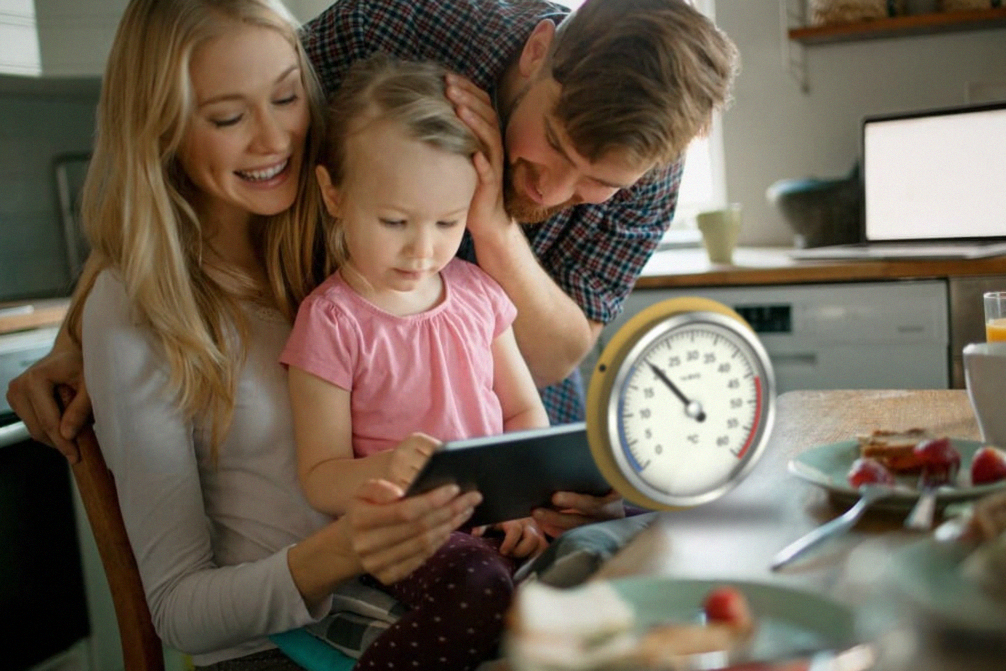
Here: 20
